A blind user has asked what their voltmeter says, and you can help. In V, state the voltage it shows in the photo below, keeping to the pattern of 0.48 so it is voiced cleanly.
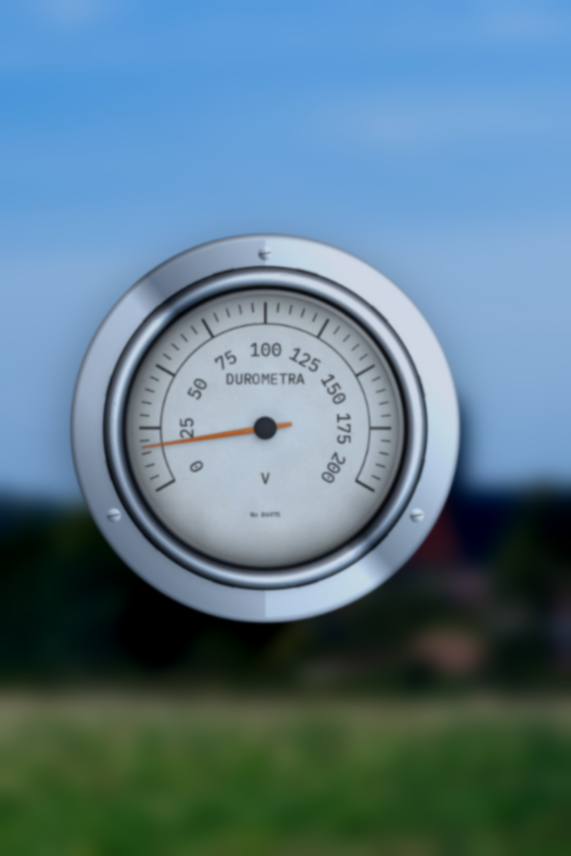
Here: 17.5
